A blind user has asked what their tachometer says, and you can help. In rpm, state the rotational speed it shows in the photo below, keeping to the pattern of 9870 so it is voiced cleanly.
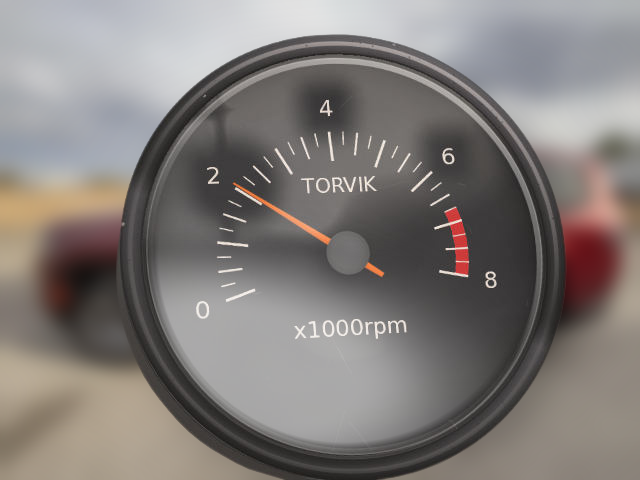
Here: 2000
